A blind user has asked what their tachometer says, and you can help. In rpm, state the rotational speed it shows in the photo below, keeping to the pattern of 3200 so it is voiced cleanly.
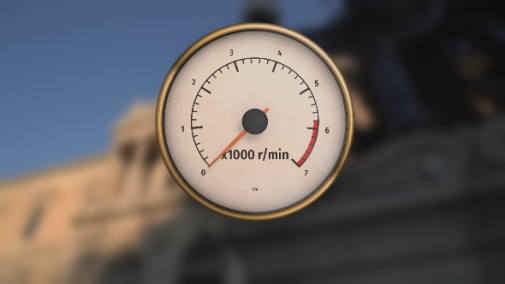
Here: 0
